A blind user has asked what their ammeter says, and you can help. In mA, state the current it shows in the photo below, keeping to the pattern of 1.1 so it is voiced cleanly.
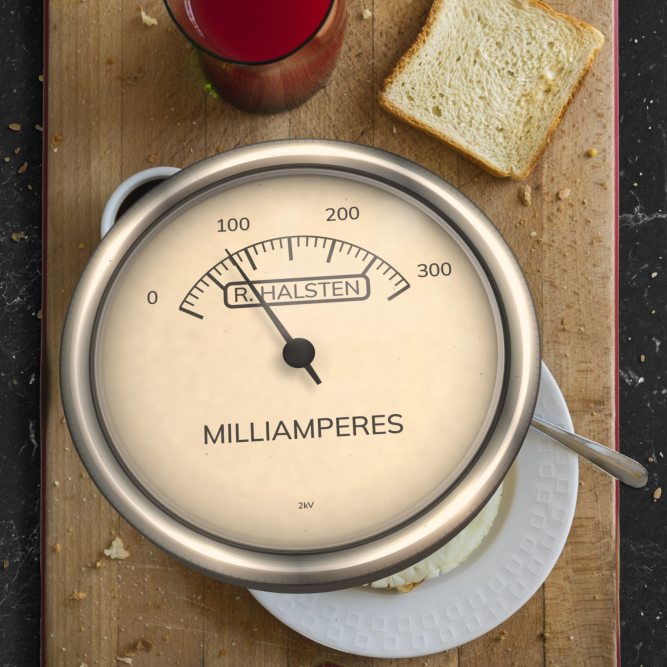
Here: 80
